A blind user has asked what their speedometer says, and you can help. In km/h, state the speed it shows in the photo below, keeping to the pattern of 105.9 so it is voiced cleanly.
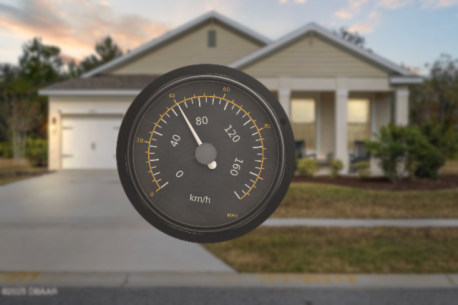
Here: 65
